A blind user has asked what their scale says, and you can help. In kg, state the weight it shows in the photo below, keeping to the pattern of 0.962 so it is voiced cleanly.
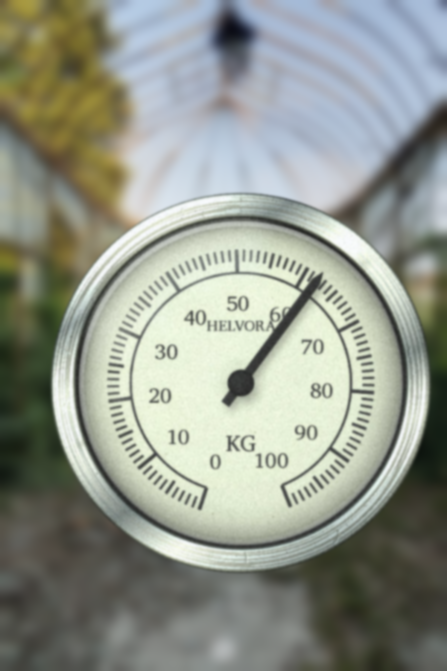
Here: 62
